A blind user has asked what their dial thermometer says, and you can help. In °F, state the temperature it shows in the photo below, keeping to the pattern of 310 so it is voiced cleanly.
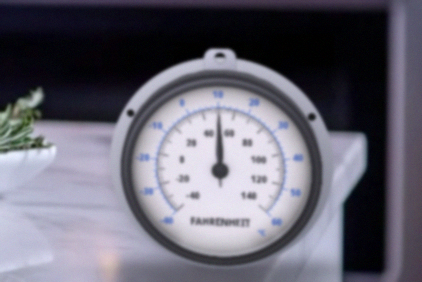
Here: 50
